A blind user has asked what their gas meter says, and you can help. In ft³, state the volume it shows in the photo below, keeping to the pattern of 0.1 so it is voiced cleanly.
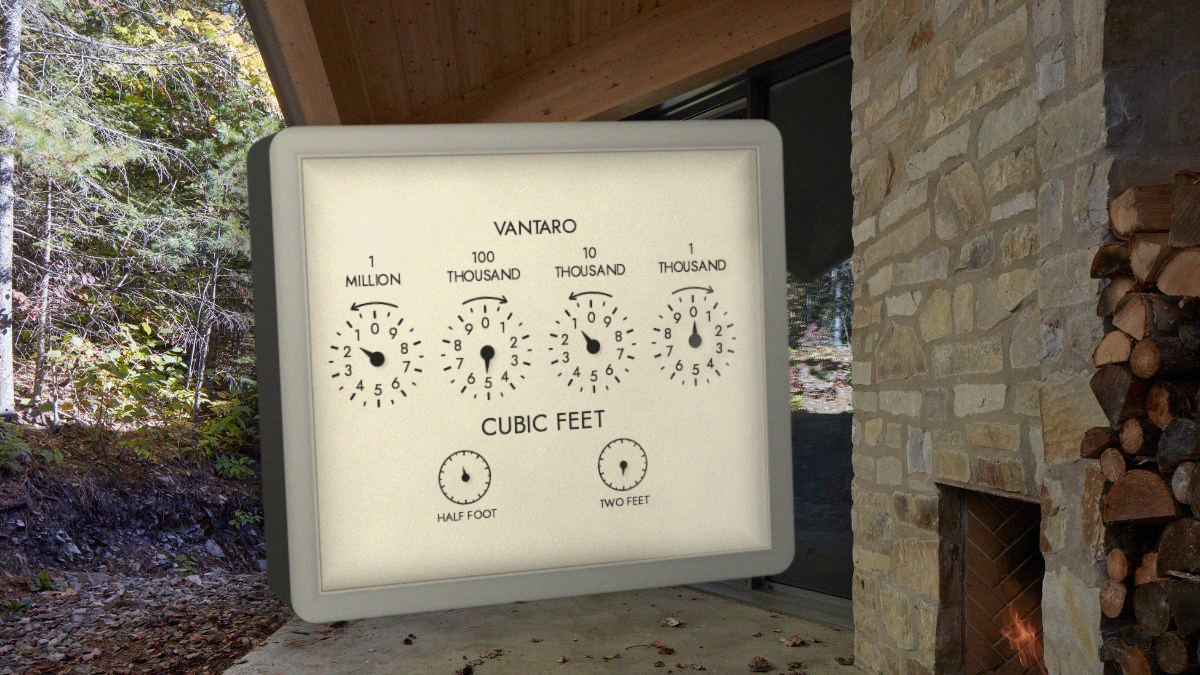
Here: 151000
